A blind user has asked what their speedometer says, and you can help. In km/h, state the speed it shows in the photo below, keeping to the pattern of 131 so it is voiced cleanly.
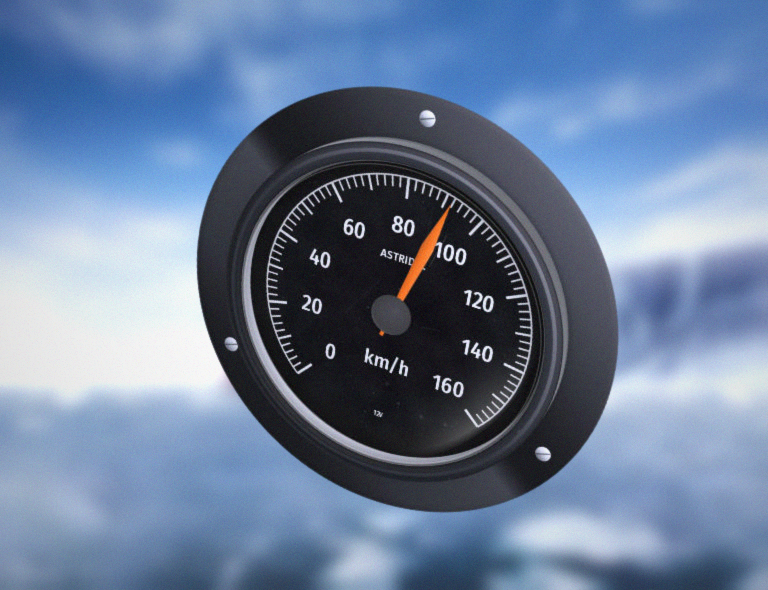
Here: 92
